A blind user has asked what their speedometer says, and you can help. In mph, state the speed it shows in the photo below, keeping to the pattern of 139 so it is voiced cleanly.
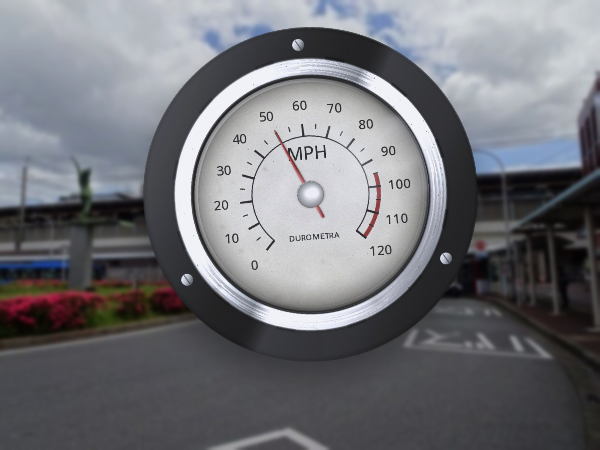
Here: 50
